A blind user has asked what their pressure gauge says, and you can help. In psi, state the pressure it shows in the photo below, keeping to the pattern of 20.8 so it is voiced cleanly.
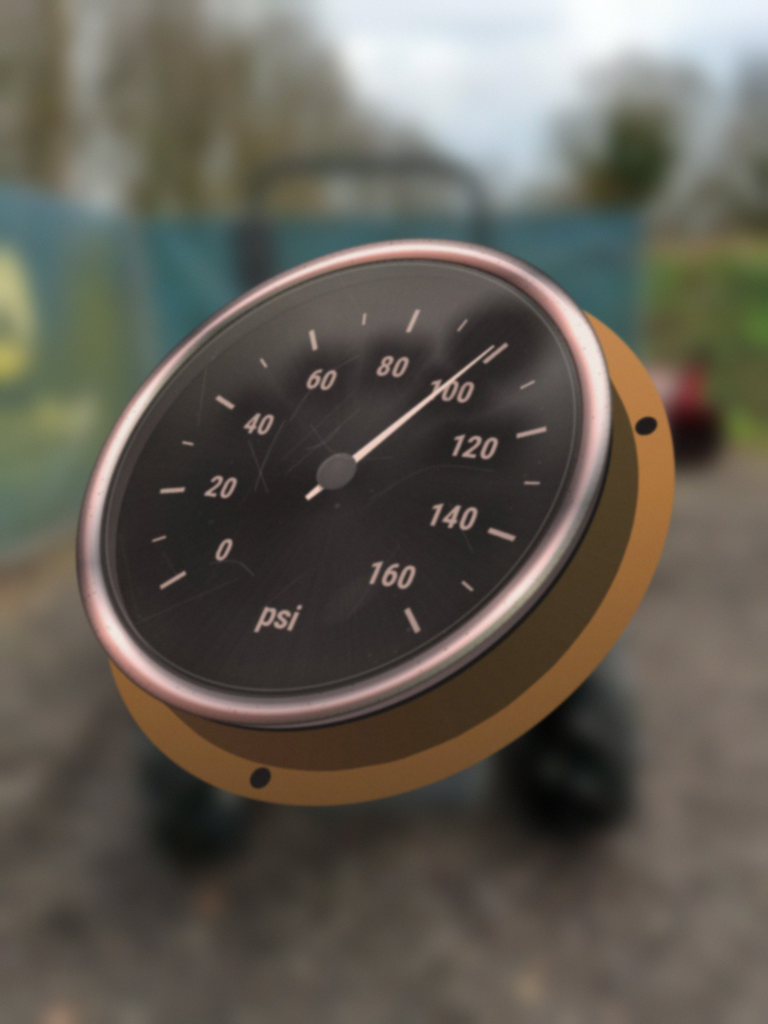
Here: 100
